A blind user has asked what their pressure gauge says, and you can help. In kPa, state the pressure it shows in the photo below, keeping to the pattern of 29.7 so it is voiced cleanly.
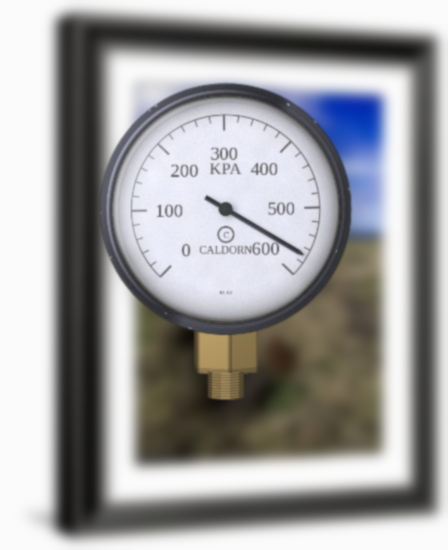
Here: 570
